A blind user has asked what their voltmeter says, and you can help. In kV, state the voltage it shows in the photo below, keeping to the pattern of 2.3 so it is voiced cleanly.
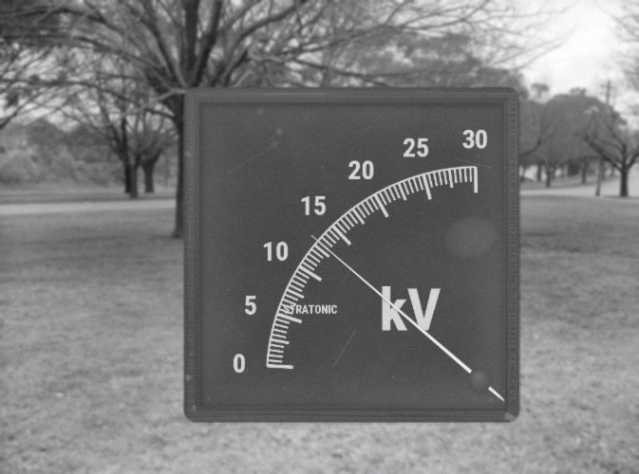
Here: 13
